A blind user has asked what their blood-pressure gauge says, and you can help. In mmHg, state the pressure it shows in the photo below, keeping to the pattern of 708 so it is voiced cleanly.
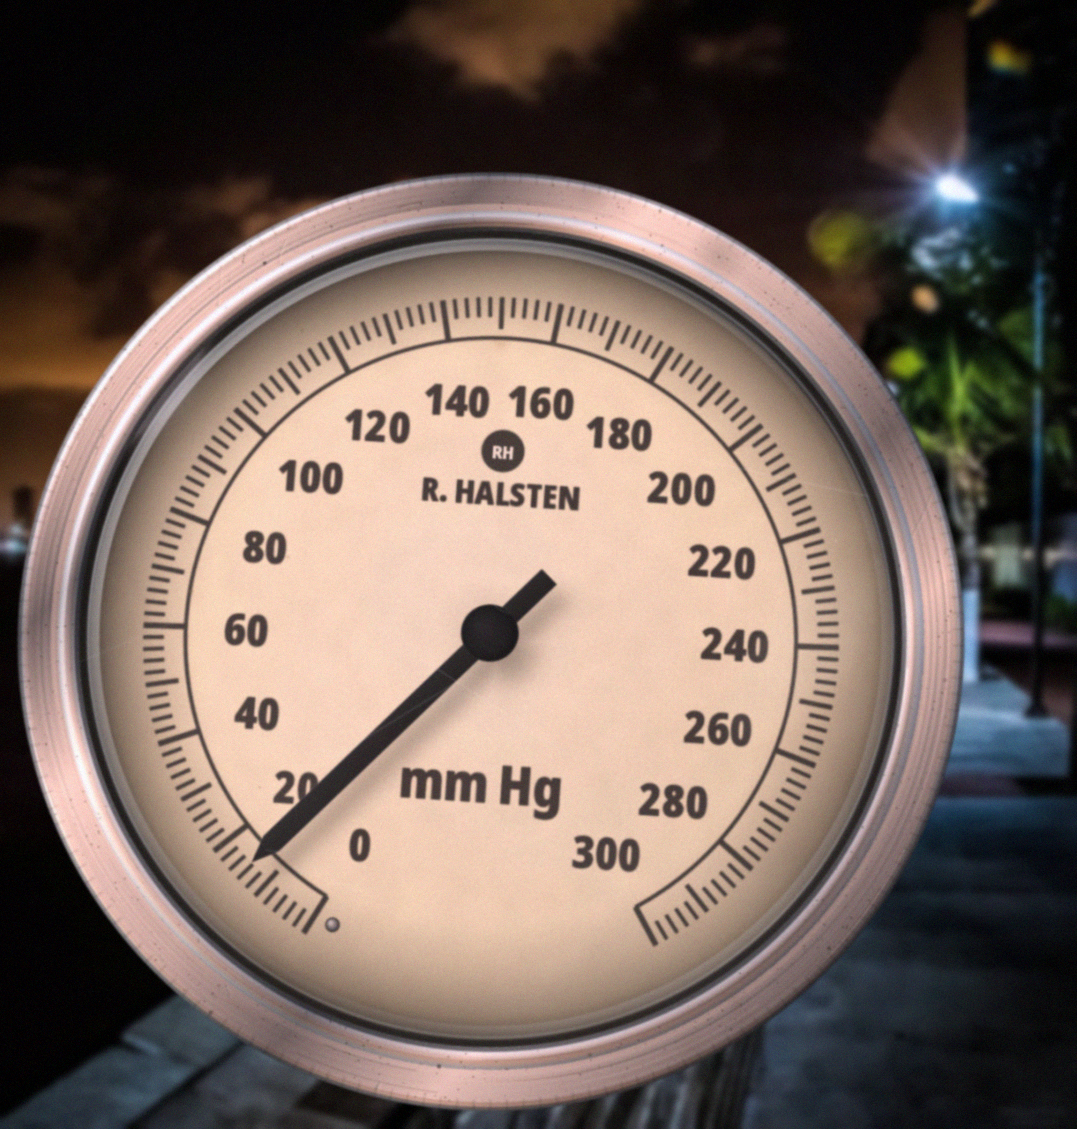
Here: 14
